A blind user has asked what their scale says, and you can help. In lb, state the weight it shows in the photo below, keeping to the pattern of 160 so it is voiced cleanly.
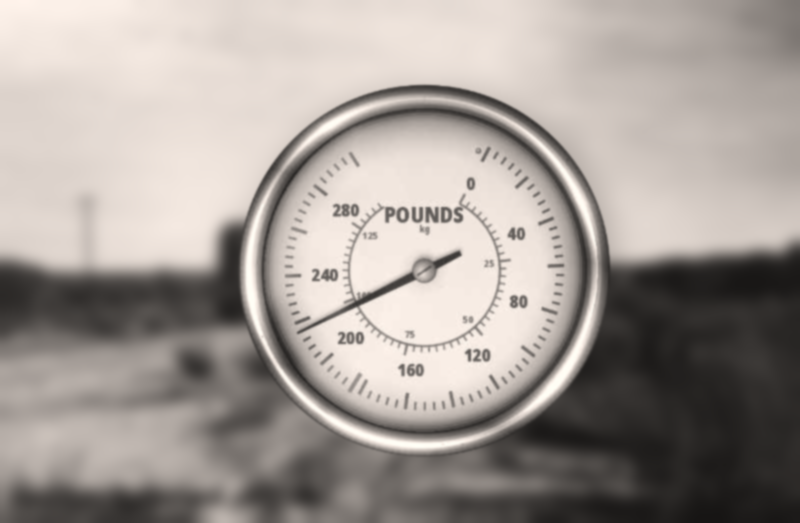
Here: 216
